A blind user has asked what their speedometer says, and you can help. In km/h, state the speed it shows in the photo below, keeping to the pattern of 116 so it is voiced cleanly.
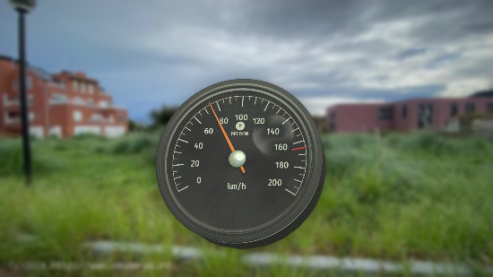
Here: 75
